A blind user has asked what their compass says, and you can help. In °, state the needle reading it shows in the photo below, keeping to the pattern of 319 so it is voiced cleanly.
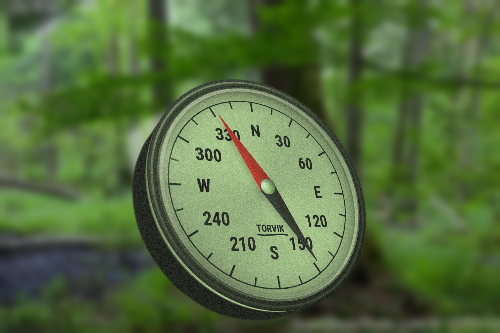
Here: 330
